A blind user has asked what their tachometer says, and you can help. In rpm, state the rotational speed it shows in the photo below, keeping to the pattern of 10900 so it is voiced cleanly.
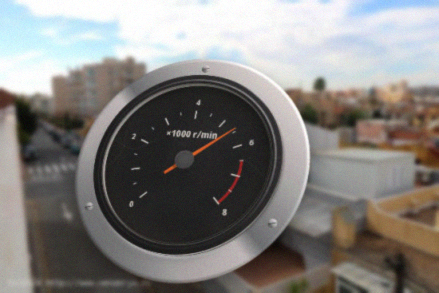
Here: 5500
